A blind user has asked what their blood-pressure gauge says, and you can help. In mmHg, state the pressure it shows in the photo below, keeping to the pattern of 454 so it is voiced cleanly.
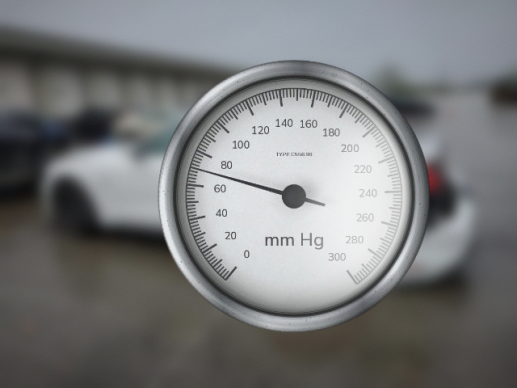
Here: 70
